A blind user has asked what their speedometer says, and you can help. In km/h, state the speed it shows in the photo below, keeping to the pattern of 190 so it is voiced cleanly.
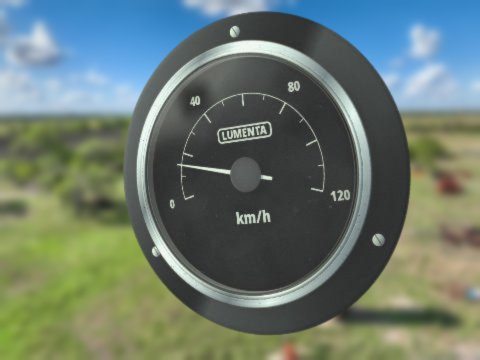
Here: 15
